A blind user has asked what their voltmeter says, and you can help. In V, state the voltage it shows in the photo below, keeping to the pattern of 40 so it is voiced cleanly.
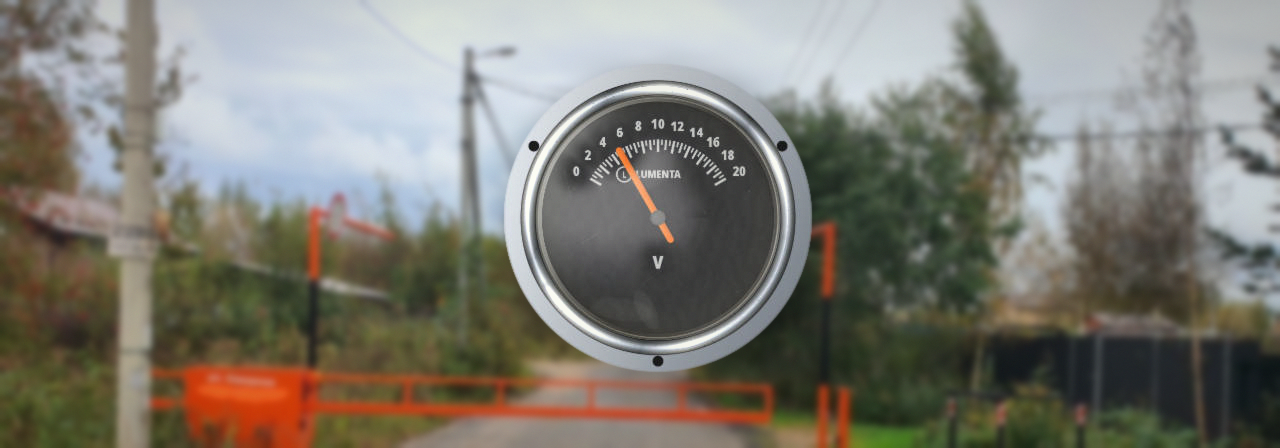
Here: 5
